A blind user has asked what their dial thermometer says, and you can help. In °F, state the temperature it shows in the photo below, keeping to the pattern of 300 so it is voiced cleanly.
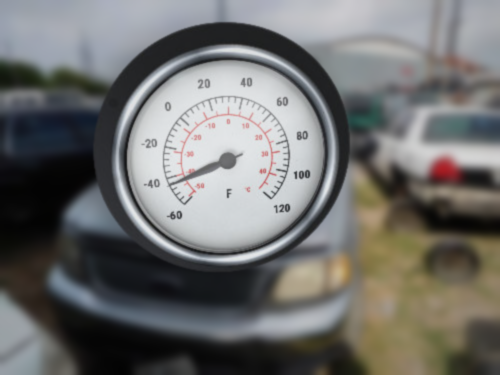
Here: -44
